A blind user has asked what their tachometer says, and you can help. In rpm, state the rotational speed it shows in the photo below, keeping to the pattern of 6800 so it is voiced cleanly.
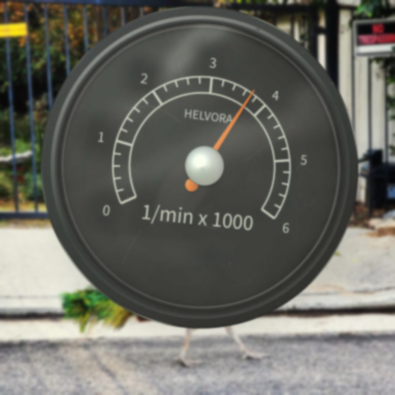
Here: 3700
